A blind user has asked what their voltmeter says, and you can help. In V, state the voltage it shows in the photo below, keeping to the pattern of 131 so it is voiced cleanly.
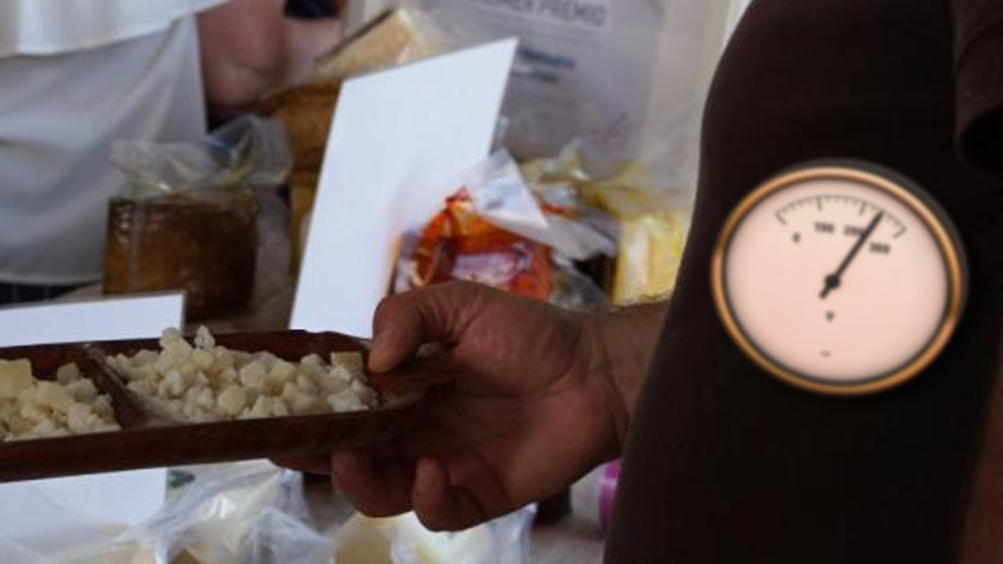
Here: 240
